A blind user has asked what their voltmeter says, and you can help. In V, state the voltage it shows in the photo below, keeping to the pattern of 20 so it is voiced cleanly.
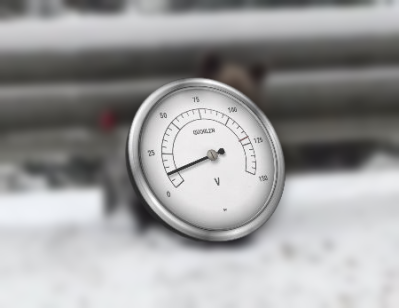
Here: 10
